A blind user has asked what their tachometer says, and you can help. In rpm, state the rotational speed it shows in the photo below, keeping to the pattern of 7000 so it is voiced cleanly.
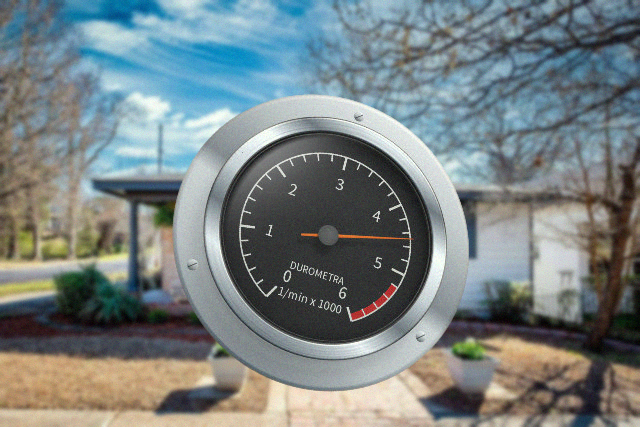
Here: 4500
